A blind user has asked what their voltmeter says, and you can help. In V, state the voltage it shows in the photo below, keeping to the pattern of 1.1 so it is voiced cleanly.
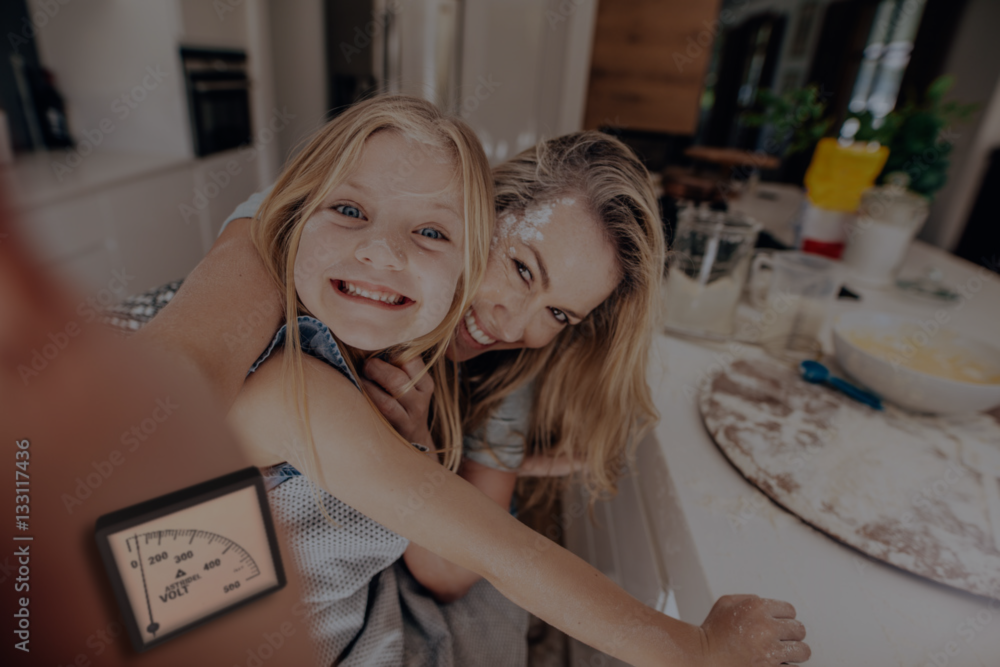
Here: 100
